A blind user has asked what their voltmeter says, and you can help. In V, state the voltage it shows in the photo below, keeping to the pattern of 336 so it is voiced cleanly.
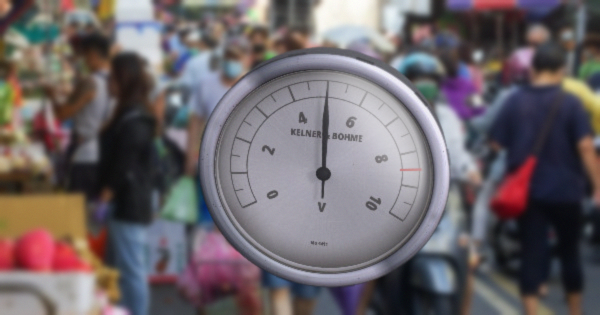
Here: 5
